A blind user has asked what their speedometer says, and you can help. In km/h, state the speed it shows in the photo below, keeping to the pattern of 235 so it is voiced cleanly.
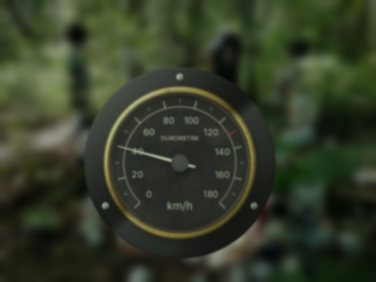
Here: 40
